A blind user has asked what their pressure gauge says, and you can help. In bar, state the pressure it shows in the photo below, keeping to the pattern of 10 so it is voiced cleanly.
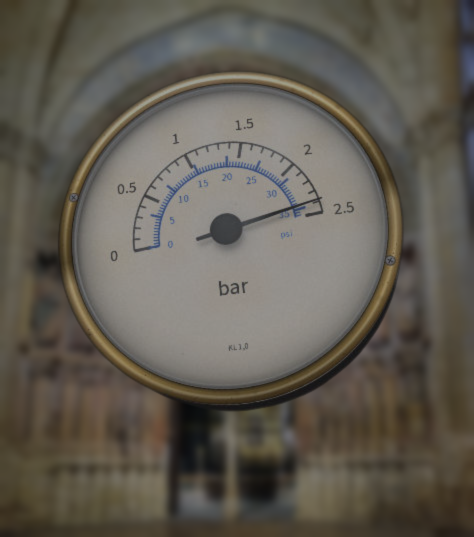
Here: 2.4
